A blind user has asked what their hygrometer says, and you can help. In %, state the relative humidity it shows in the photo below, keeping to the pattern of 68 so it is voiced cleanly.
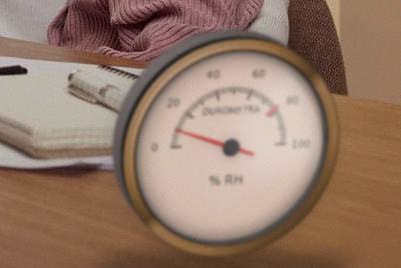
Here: 10
